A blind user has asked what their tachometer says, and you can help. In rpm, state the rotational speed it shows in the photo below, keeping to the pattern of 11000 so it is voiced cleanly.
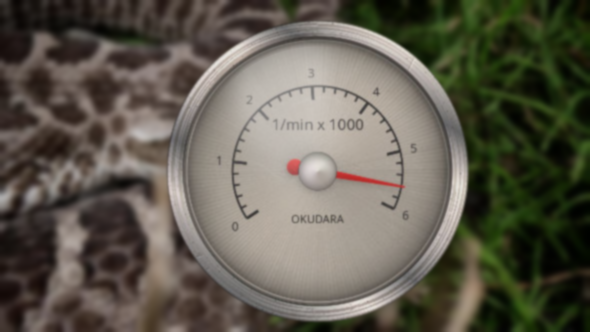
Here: 5600
